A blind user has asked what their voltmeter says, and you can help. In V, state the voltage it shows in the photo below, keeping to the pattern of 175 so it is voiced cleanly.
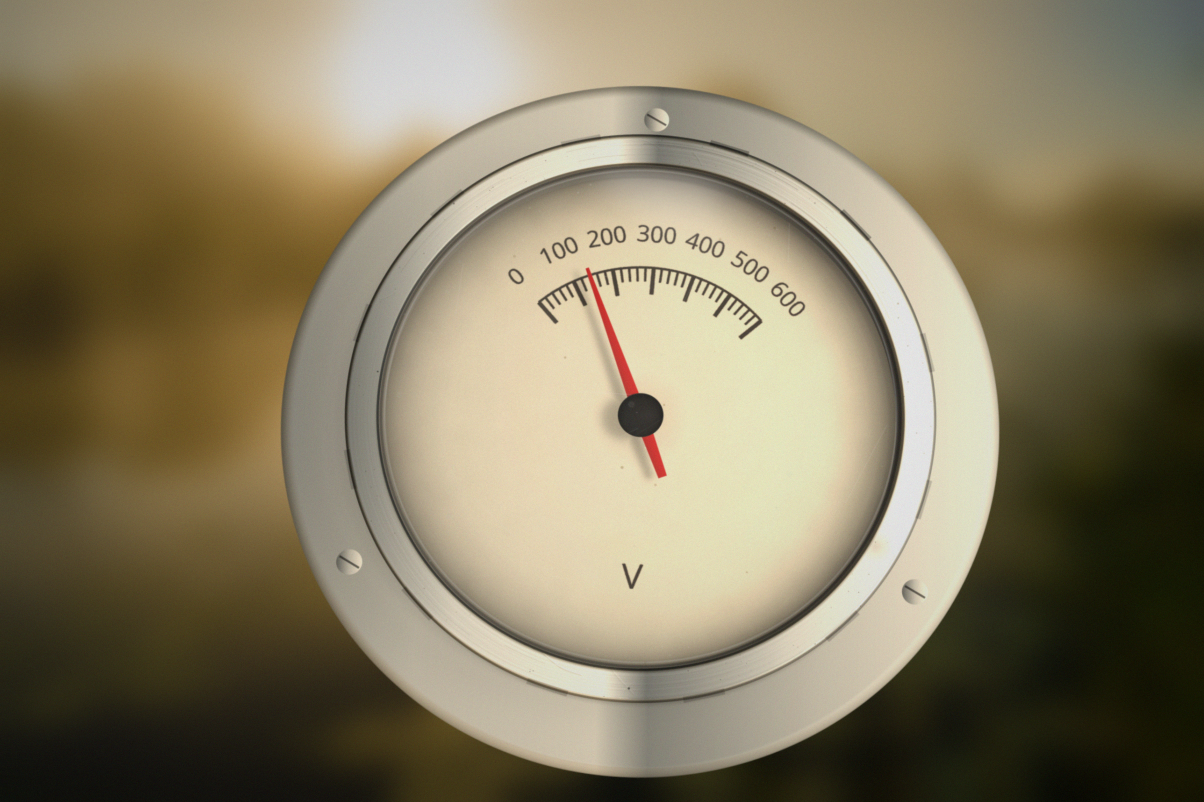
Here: 140
